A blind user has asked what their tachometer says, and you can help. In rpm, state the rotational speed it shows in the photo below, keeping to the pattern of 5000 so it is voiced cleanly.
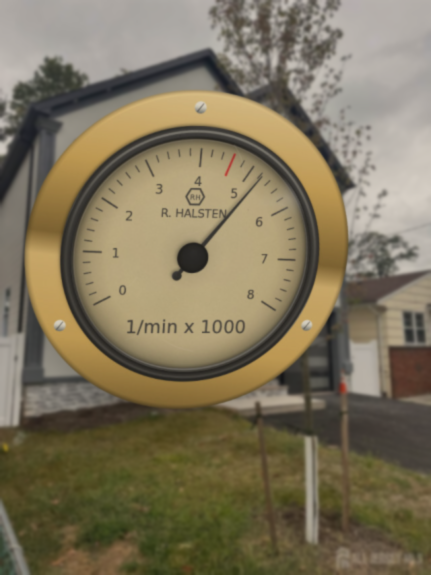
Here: 5200
